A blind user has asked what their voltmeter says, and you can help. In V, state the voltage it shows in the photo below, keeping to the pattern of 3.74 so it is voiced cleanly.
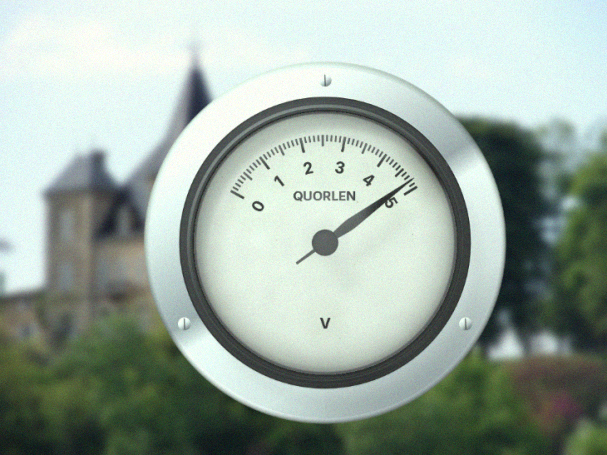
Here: 4.8
